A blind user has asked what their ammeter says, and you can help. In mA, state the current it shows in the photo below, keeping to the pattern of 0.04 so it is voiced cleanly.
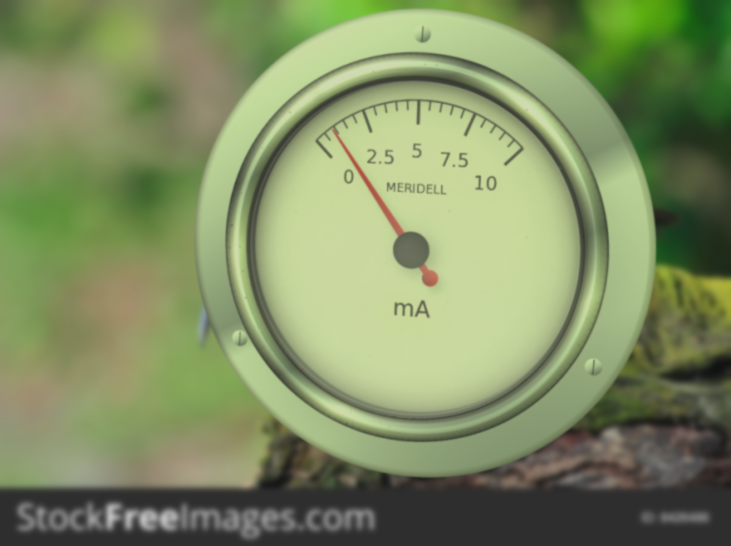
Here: 1
